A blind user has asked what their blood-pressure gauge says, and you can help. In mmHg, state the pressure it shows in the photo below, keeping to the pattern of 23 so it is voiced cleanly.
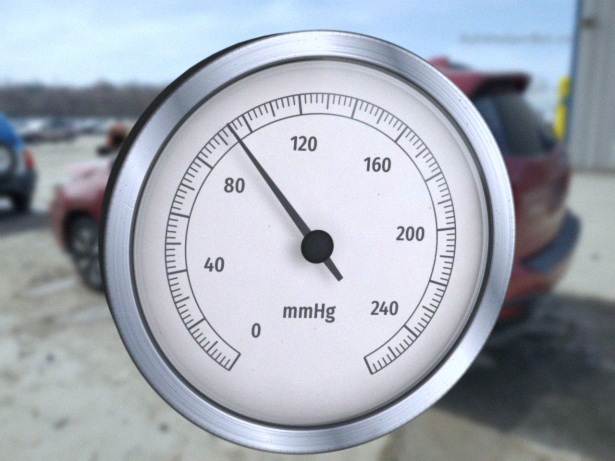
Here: 94
